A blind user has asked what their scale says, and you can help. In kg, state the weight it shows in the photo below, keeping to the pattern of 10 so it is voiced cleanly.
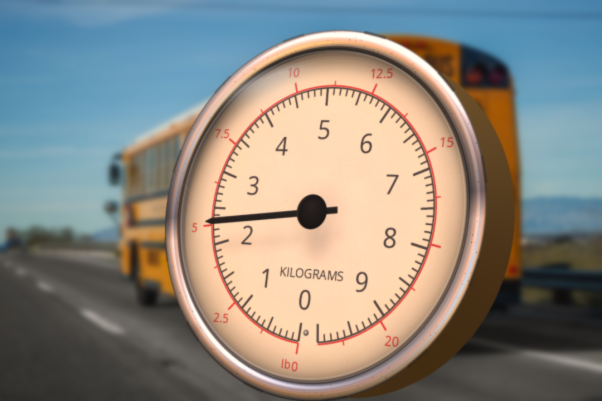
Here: 2.3
